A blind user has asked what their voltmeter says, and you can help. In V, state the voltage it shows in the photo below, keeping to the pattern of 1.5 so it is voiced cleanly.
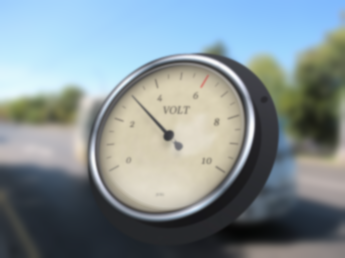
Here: 3
